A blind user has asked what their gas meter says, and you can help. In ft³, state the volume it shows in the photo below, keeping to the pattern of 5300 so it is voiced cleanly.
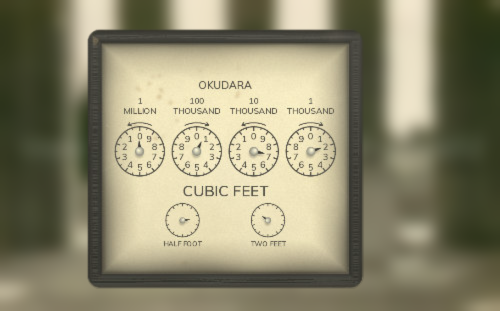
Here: 7200
